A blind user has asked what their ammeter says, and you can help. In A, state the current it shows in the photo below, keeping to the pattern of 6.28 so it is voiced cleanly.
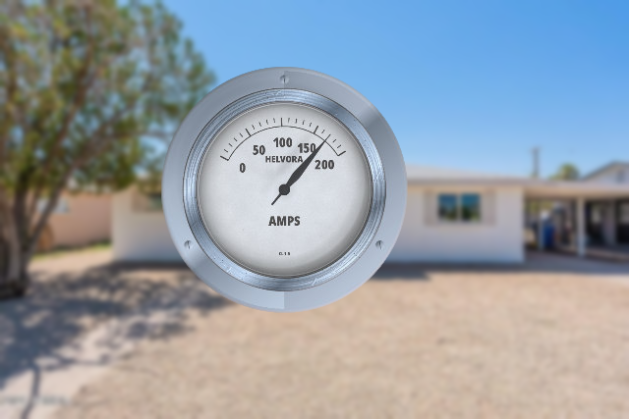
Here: 170
